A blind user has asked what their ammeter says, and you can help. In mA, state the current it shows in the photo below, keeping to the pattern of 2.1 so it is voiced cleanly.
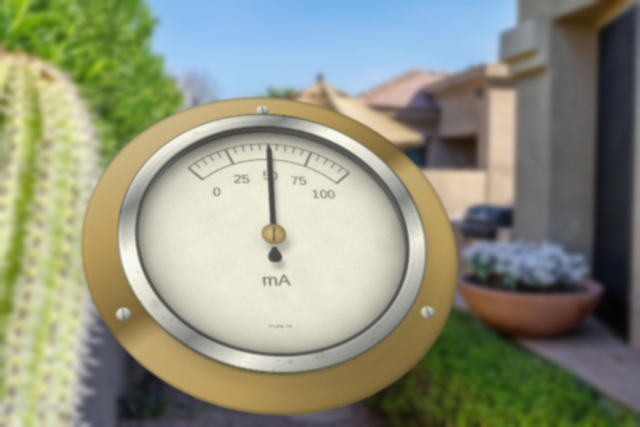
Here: 50
